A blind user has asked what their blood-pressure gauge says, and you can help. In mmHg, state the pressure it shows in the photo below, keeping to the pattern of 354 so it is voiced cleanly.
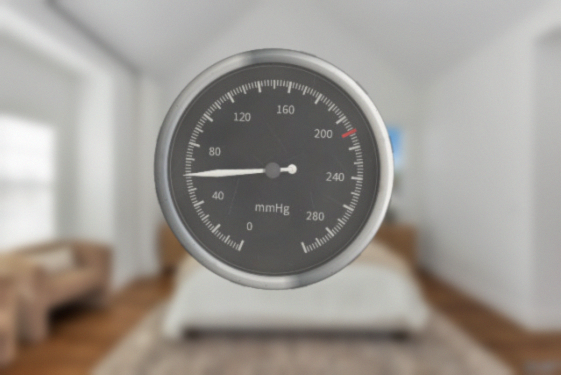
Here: 60
